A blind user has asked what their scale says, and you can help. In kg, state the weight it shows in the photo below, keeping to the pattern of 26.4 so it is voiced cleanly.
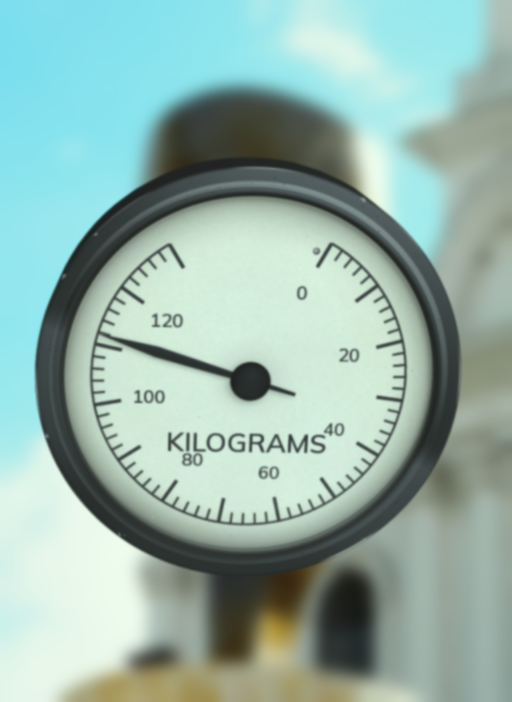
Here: 112
